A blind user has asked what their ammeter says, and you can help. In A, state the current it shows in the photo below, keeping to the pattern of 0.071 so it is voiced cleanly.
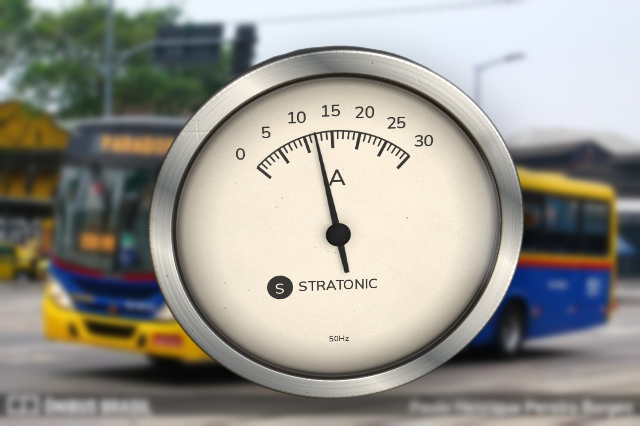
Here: 12
